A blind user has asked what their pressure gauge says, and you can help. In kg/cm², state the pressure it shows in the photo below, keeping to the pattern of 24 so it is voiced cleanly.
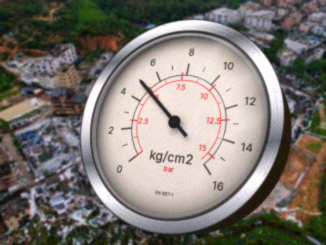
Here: 5
